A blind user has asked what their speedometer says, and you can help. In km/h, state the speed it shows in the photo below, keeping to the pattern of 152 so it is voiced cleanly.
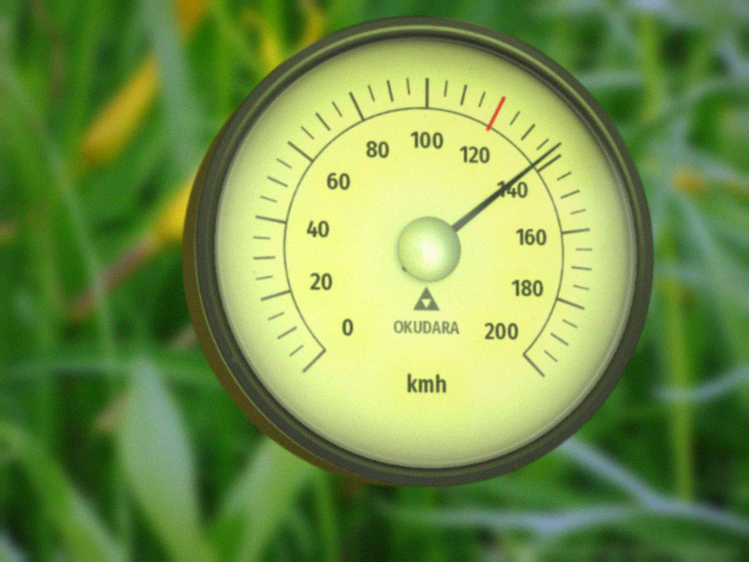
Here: 137.5
